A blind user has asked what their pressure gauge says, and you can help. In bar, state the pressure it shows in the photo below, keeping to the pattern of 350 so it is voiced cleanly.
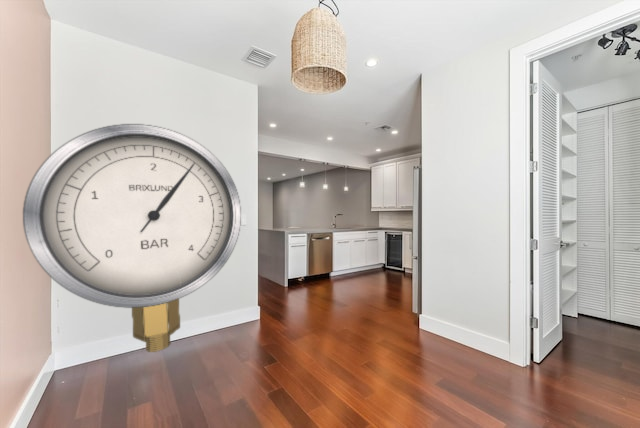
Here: 2.5
